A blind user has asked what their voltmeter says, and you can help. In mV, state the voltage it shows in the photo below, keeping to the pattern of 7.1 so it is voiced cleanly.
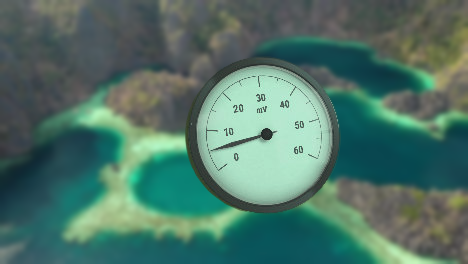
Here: 5
